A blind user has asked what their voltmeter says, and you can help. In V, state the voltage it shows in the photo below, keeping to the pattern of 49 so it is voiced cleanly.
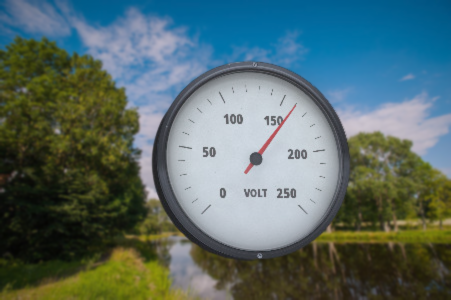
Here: 160
